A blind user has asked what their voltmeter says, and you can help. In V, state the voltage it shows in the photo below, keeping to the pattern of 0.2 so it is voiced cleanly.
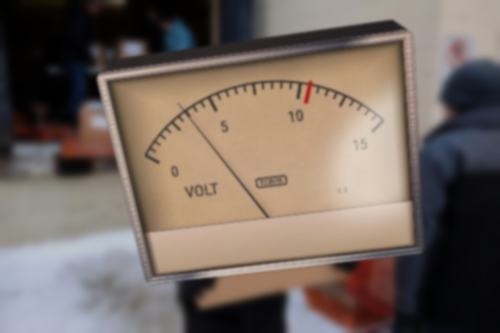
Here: 3.5
